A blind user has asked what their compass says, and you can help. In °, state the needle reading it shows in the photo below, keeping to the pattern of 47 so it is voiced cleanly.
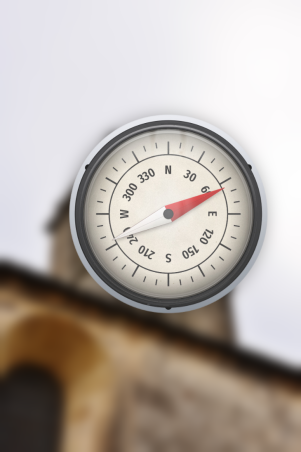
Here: 65
